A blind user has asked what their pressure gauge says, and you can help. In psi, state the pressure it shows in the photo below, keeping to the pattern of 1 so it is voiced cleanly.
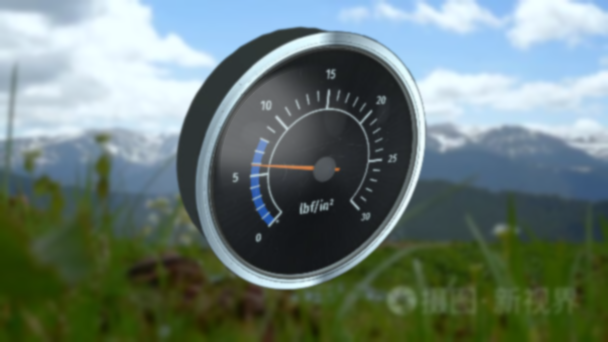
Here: 6
